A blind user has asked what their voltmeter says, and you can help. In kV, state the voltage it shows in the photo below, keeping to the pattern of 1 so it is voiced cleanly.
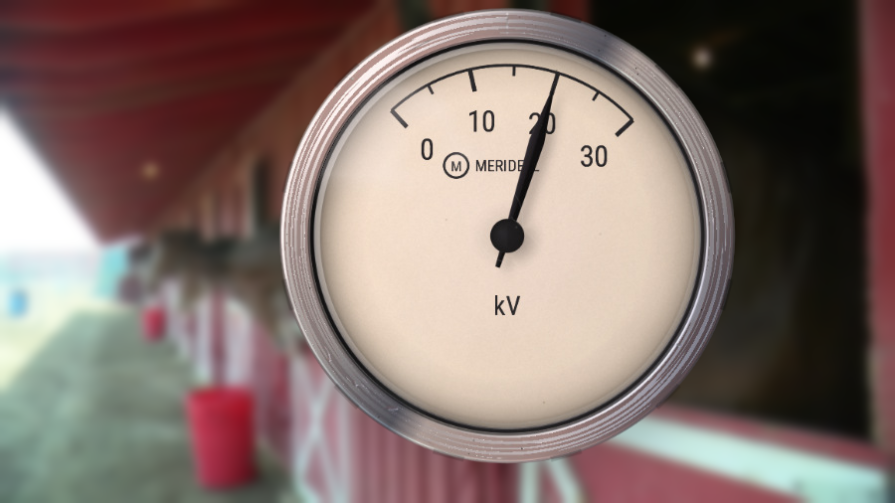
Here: 20
